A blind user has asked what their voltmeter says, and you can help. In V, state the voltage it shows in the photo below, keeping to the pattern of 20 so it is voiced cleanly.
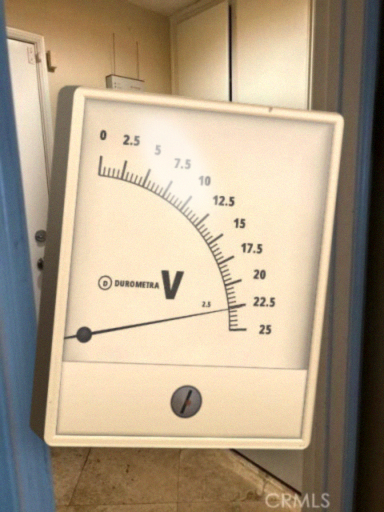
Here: 22.5
